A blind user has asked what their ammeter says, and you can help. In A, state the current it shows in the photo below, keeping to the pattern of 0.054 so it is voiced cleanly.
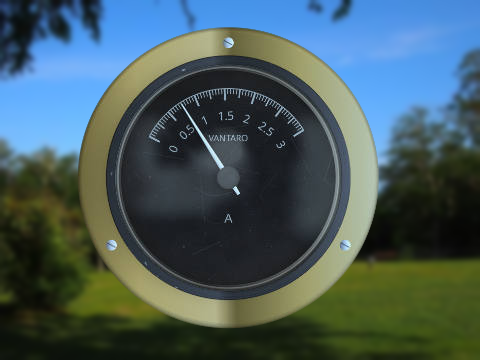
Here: 0.75
